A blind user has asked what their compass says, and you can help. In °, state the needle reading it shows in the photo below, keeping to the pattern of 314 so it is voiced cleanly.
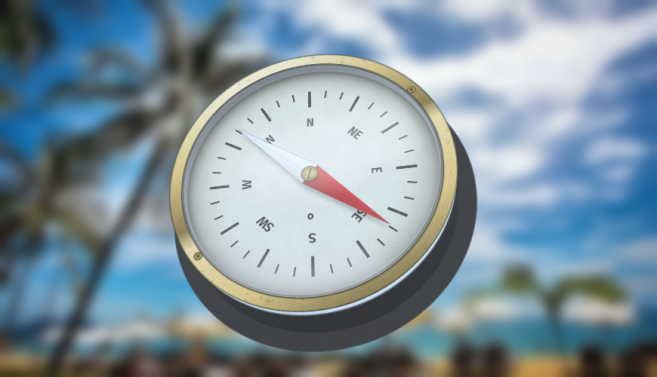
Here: 130
